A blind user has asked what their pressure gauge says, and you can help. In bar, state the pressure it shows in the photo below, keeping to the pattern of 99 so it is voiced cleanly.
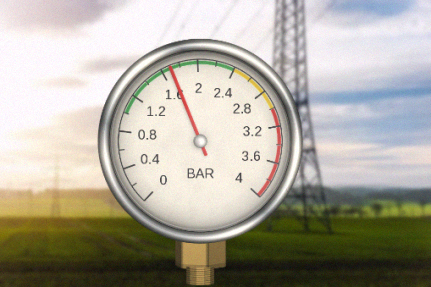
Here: 1.7
